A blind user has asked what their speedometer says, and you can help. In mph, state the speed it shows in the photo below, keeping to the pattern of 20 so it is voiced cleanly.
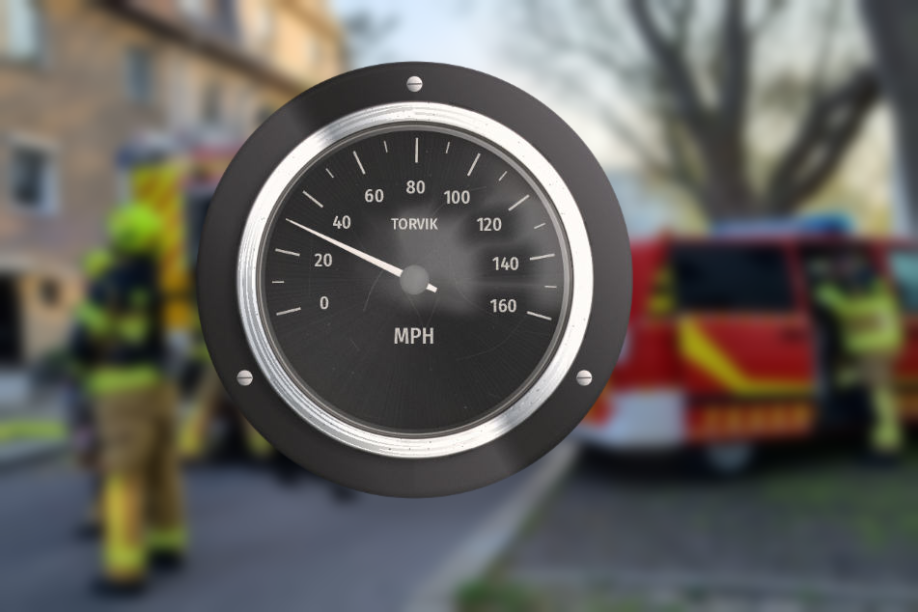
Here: 30
